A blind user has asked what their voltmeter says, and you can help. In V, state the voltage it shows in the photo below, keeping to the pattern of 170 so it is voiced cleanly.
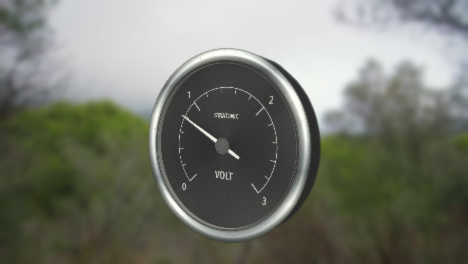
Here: 0.8
